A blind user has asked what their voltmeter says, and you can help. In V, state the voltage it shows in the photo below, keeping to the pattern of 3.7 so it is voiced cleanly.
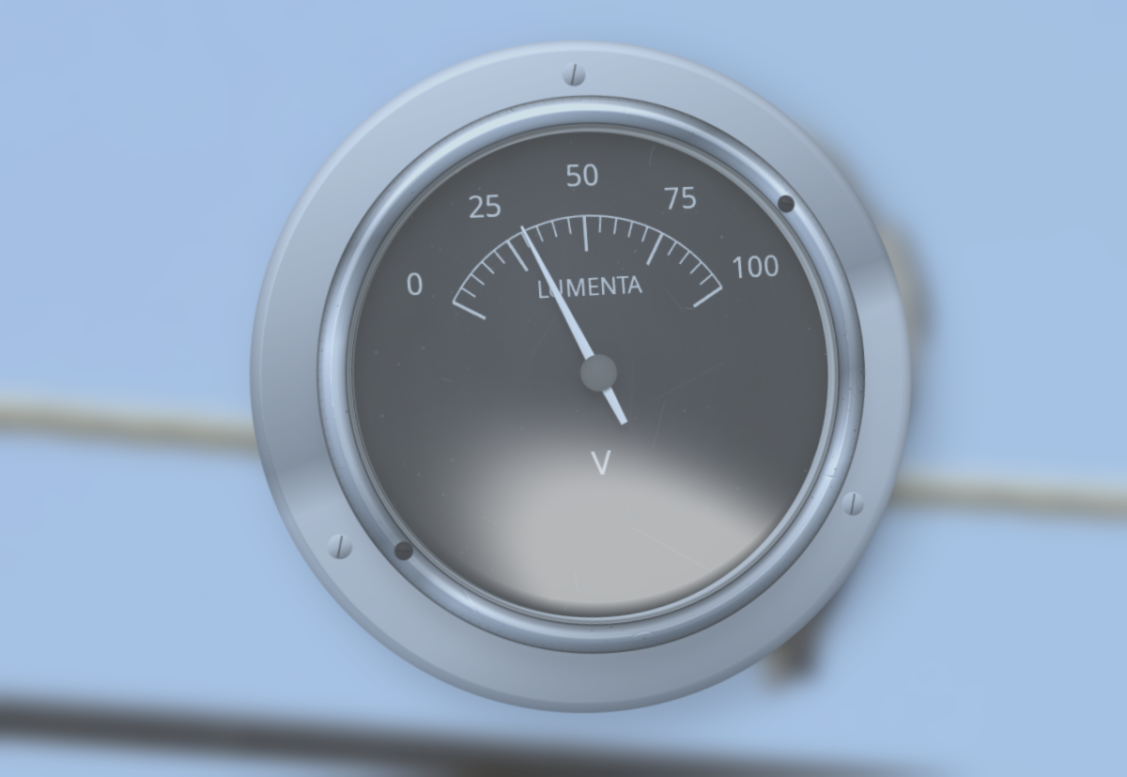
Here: 30
